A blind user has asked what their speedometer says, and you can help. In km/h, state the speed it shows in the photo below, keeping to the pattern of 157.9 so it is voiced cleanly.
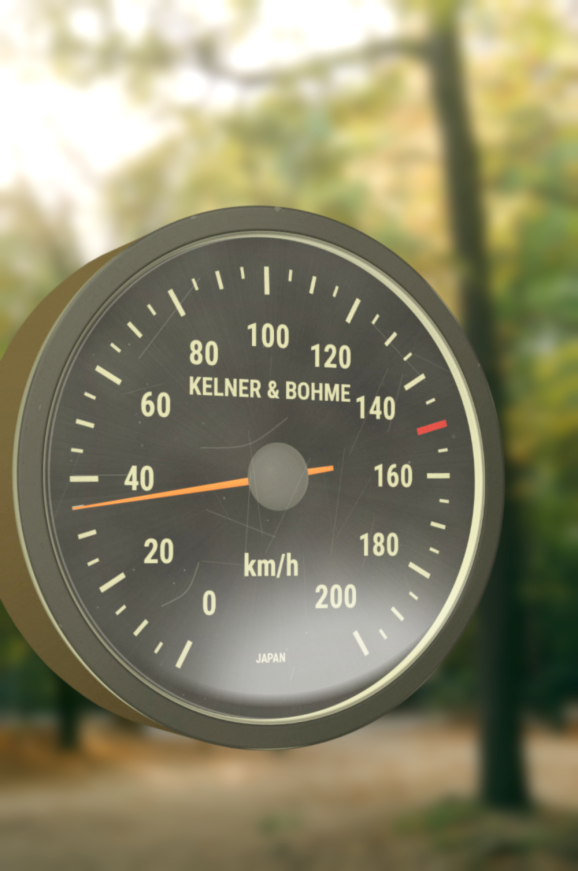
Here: 35
